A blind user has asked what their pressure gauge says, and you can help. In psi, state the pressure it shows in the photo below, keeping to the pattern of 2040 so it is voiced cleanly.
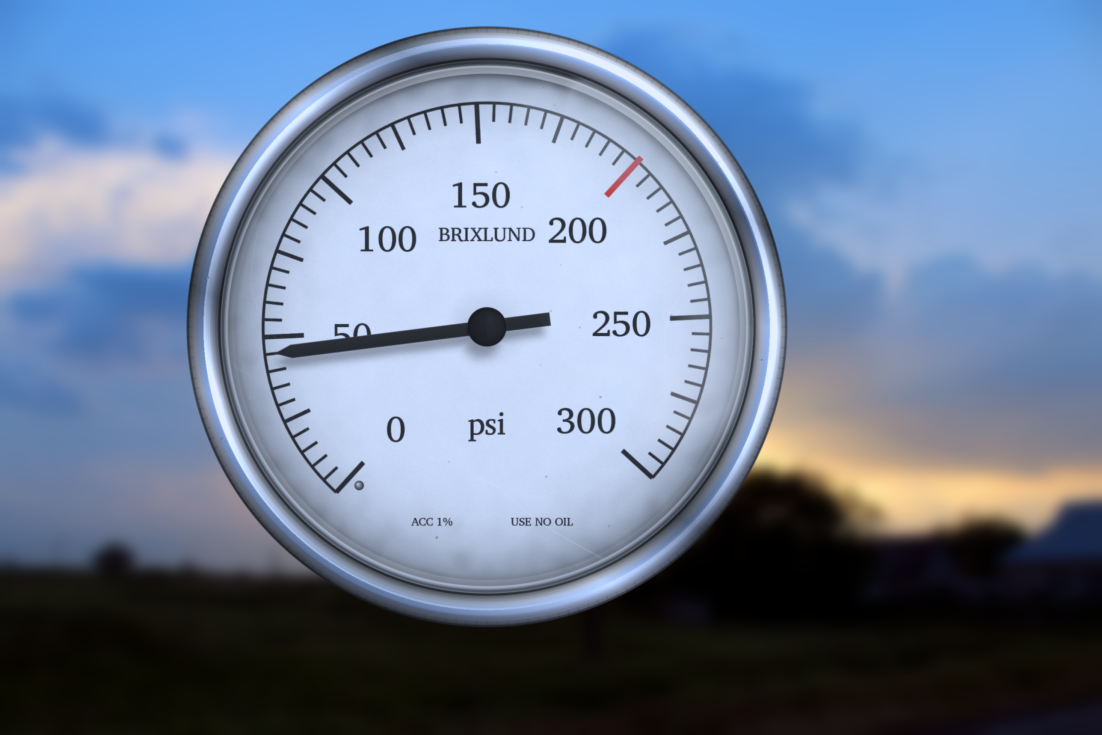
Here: 45
